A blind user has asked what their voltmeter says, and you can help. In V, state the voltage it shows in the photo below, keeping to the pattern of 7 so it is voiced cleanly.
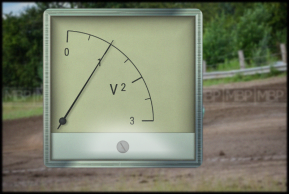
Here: 1
